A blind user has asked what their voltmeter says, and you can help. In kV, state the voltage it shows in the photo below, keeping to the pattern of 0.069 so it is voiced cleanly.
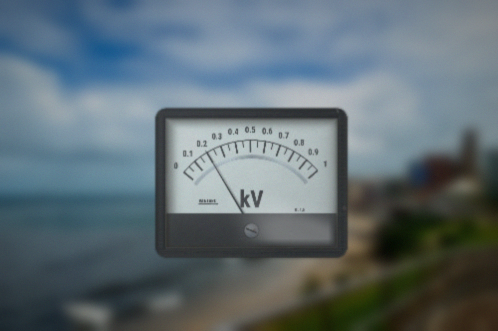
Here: 0.2
